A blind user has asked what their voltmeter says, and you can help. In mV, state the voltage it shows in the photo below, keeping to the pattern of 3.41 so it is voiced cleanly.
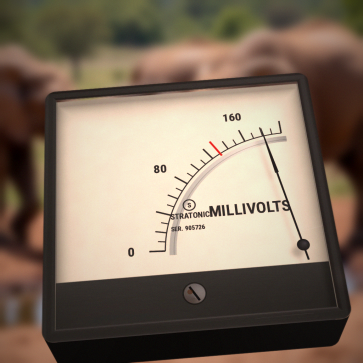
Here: 180
